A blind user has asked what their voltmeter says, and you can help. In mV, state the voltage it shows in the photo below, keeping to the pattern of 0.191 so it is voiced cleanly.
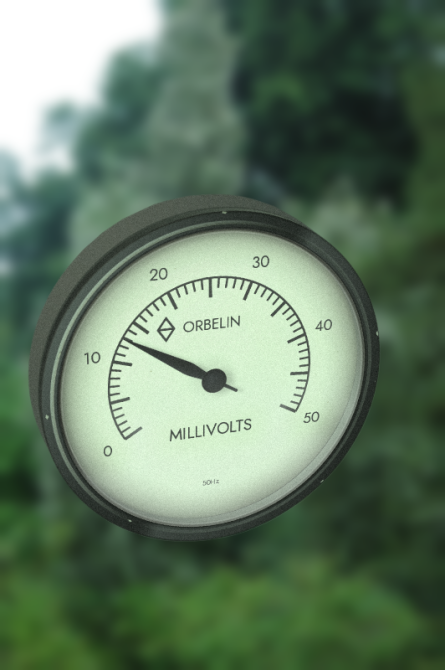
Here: 13
